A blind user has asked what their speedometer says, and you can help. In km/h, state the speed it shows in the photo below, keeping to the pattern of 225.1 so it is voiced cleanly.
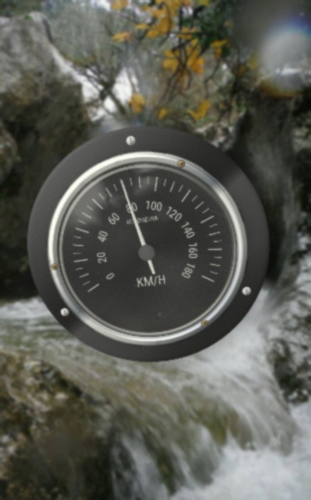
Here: 80
